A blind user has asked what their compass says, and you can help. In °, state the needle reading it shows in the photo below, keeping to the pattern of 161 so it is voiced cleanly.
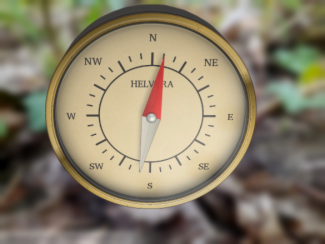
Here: 10
